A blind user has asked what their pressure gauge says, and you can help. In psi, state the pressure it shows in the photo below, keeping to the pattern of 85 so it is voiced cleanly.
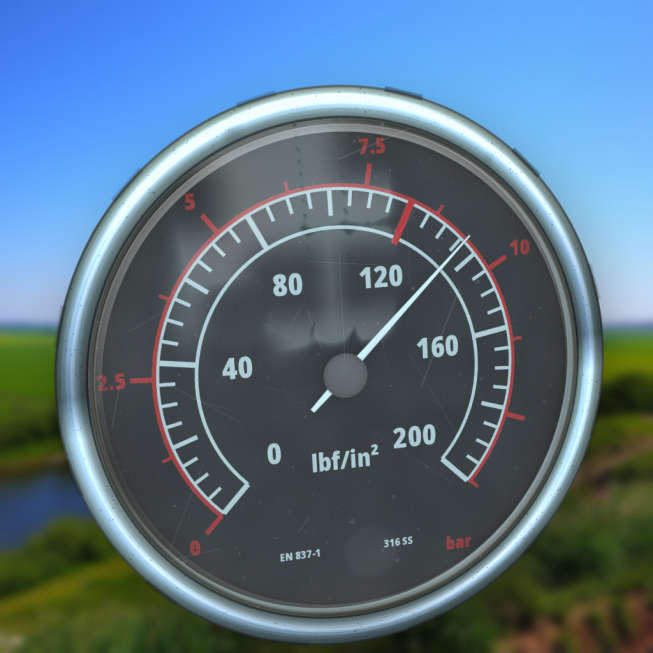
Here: 135
